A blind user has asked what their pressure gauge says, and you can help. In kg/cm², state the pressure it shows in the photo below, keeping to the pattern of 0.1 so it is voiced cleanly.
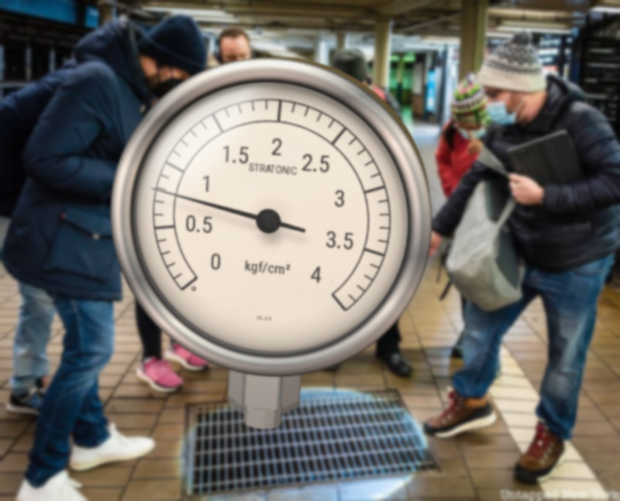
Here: 0.8
